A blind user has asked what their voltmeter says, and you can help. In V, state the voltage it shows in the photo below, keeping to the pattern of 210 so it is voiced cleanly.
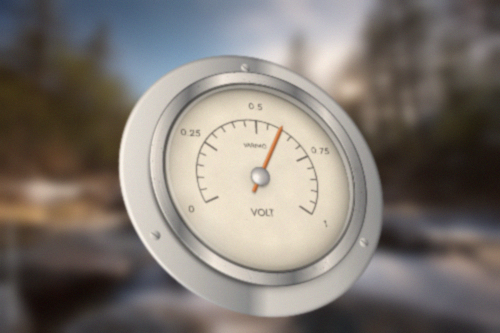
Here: 0.6
